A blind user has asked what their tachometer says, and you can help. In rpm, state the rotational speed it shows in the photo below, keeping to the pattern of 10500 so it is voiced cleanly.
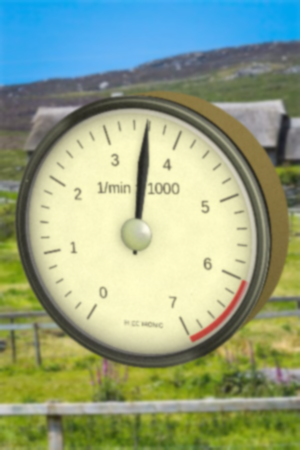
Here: 3600
